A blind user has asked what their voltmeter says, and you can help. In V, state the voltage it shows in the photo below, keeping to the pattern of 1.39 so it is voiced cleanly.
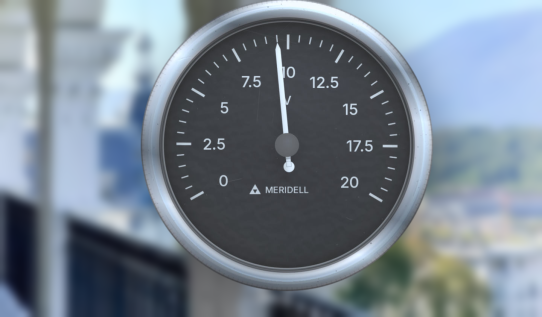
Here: 9.5
